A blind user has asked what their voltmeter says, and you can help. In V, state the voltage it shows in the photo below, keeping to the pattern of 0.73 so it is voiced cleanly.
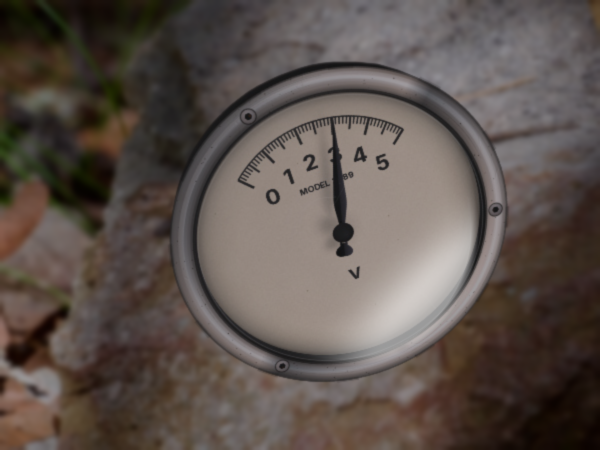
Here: 3
